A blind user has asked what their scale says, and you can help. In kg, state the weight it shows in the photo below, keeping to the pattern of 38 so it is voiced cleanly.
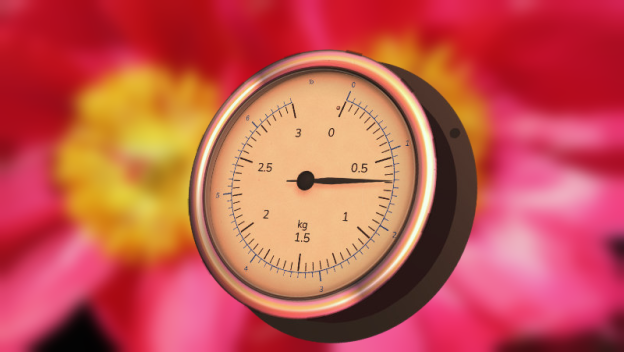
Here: 0.65
